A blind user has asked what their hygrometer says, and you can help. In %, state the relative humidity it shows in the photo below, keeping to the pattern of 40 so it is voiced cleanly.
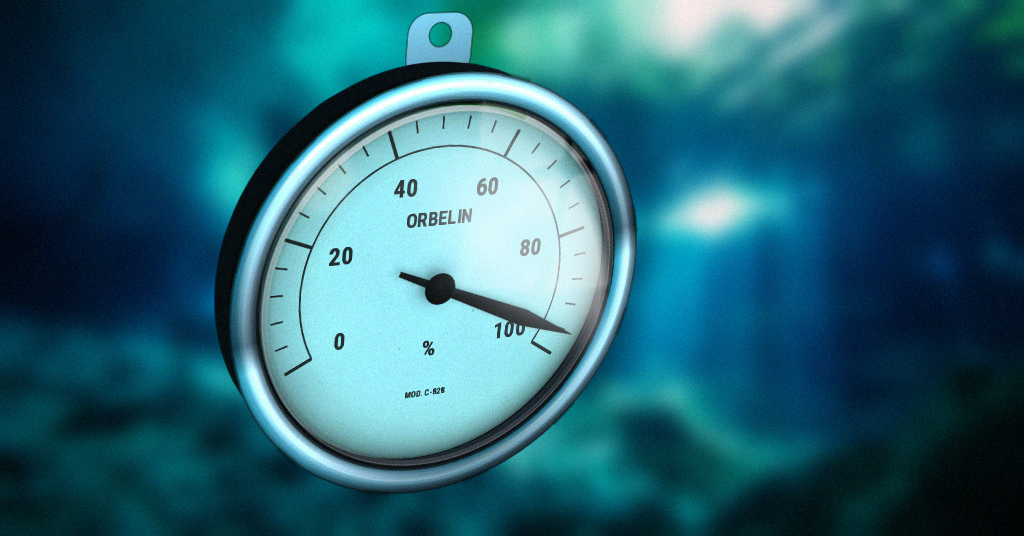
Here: 96
